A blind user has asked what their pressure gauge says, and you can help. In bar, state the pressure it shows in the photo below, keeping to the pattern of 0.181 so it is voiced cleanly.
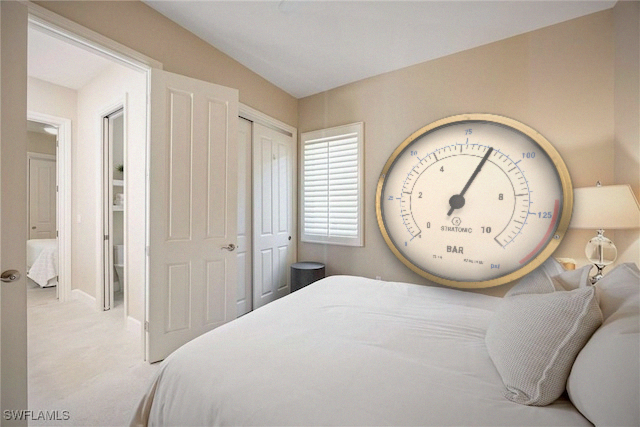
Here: 6
